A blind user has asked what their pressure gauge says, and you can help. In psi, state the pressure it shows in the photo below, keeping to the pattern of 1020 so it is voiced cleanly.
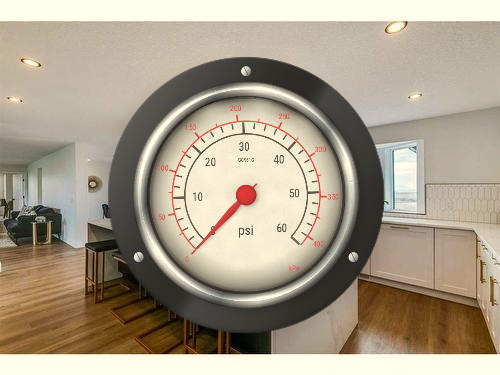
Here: 0
